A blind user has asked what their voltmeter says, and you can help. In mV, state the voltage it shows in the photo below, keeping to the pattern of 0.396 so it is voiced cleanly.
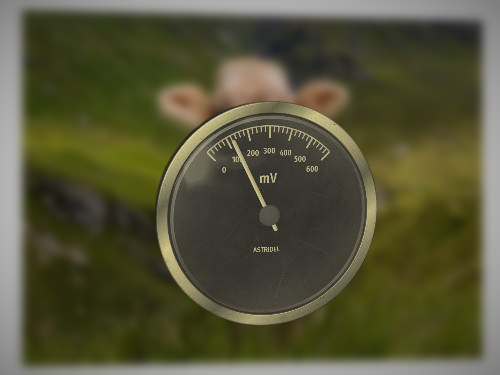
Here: 120
